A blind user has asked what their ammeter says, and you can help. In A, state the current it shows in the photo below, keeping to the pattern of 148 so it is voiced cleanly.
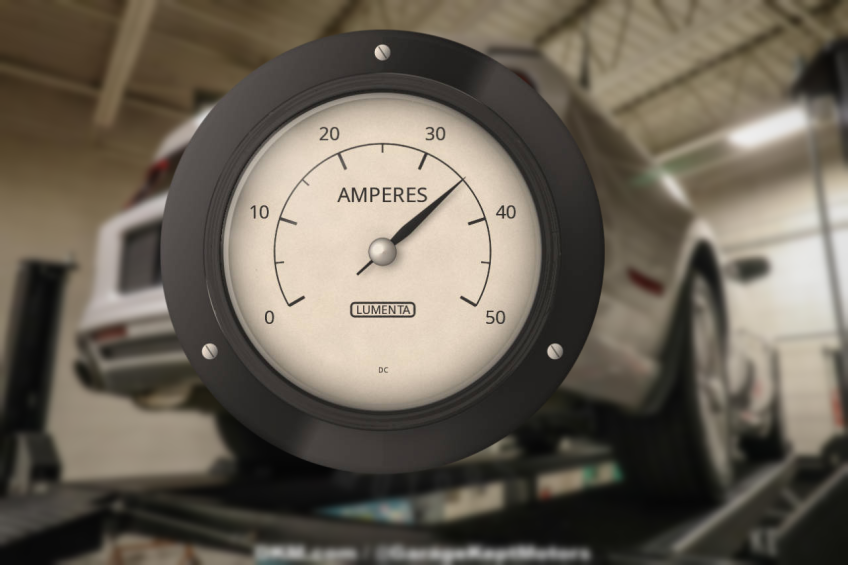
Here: 35
